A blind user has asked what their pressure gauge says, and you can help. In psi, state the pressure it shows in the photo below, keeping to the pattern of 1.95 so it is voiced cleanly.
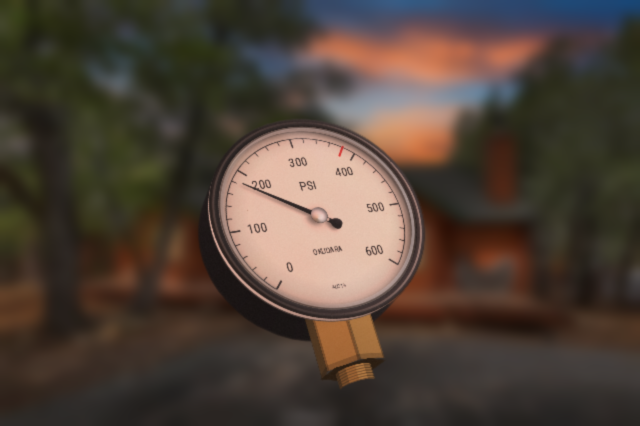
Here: 180
